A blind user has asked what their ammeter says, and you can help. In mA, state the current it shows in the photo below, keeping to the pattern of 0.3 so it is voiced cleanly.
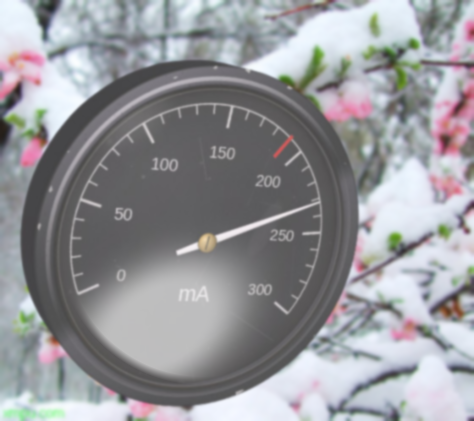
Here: 230
